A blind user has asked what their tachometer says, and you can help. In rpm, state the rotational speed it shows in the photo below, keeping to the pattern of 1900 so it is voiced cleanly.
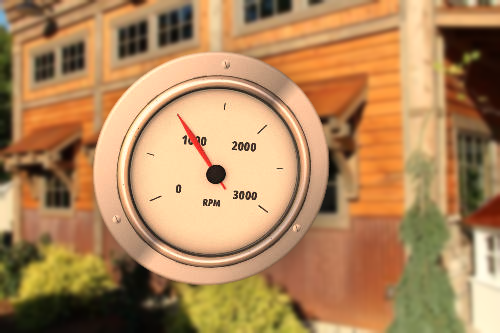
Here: 1000
